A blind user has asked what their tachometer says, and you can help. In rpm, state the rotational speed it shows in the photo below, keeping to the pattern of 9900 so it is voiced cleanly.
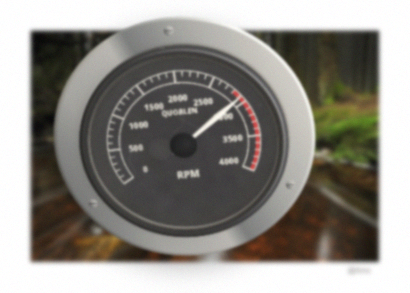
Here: 2900
